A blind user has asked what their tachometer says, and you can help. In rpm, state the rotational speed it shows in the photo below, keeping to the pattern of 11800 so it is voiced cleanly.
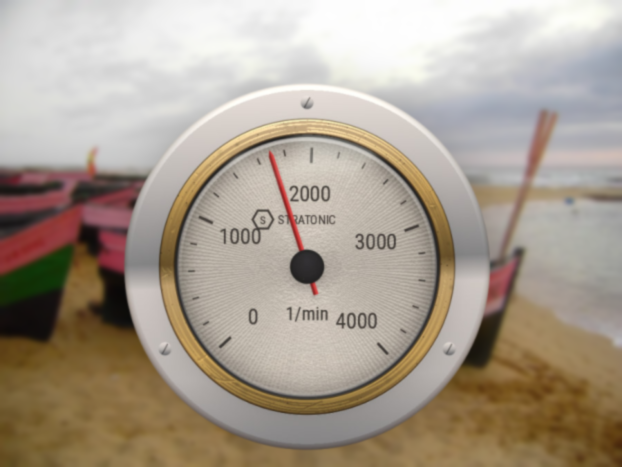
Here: 1700
